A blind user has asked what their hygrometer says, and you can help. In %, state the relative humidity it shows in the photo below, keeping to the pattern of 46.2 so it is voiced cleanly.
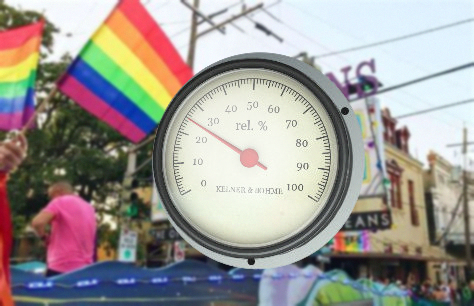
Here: 25
